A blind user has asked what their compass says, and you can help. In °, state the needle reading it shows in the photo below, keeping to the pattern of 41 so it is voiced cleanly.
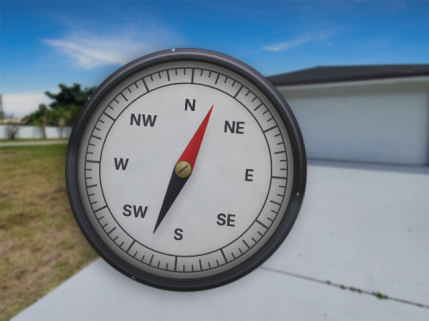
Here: 20
